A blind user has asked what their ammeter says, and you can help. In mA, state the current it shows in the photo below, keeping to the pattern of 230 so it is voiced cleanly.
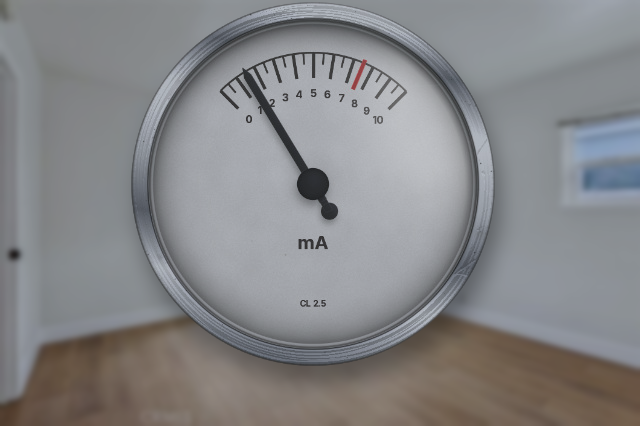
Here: 1.5
